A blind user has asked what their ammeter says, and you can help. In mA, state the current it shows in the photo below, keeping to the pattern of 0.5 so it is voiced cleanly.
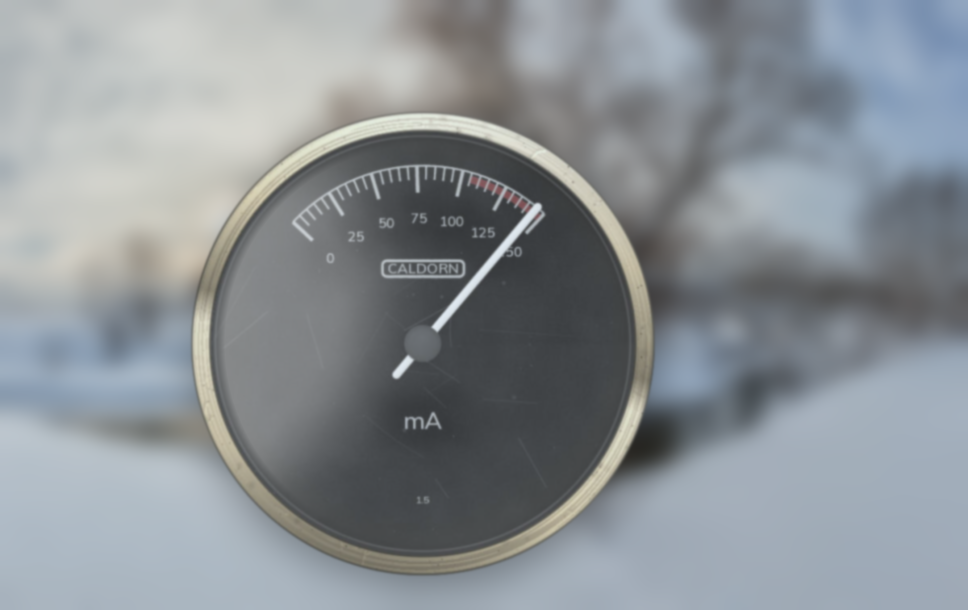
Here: 145
